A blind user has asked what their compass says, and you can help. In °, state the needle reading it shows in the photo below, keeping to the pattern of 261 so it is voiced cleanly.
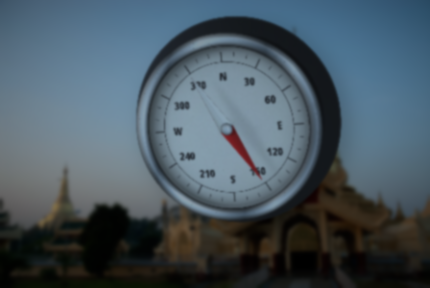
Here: 150
